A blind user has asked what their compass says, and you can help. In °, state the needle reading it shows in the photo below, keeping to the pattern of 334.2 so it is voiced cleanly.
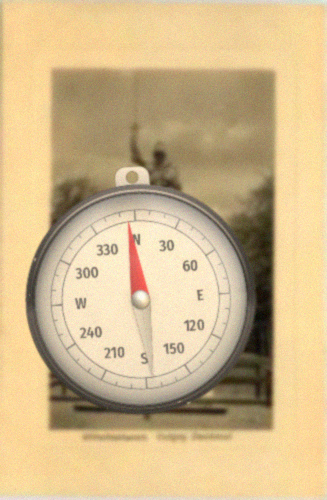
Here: 355
